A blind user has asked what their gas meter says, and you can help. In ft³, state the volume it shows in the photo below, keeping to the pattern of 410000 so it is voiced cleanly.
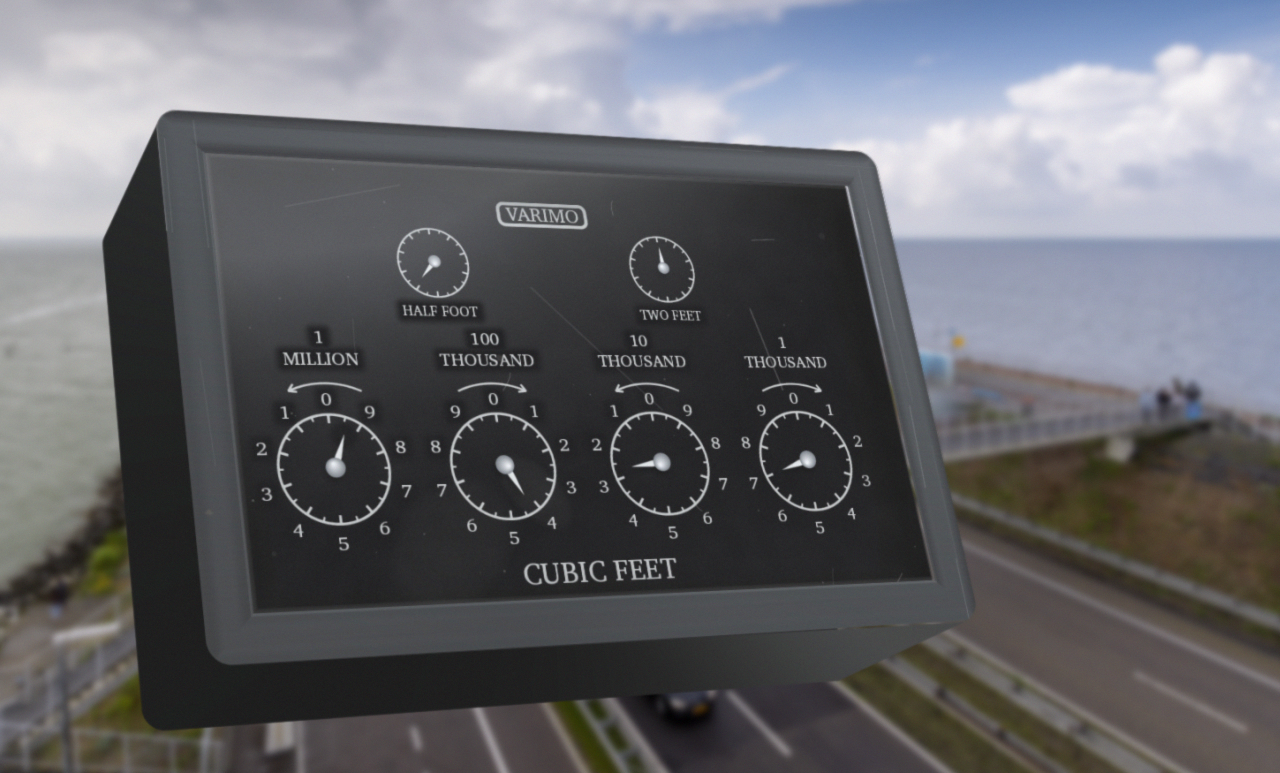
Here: 942700
